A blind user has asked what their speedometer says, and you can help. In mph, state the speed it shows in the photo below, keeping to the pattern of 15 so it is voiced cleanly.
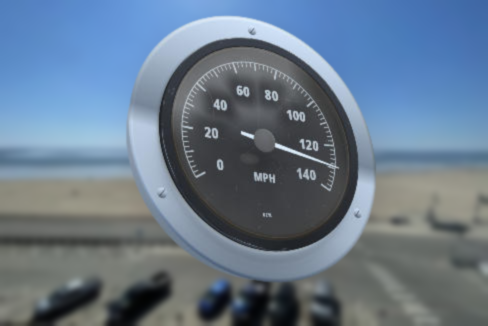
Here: 130
